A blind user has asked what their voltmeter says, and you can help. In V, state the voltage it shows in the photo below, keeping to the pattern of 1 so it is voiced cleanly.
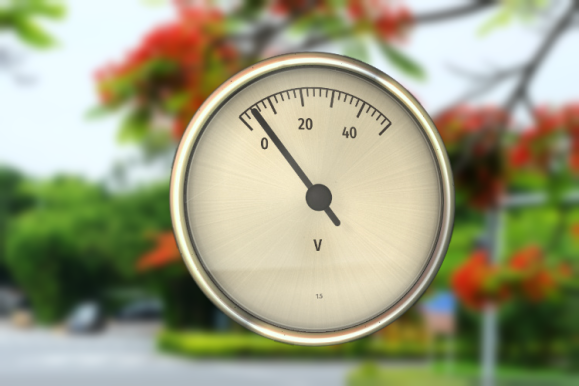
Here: 4
